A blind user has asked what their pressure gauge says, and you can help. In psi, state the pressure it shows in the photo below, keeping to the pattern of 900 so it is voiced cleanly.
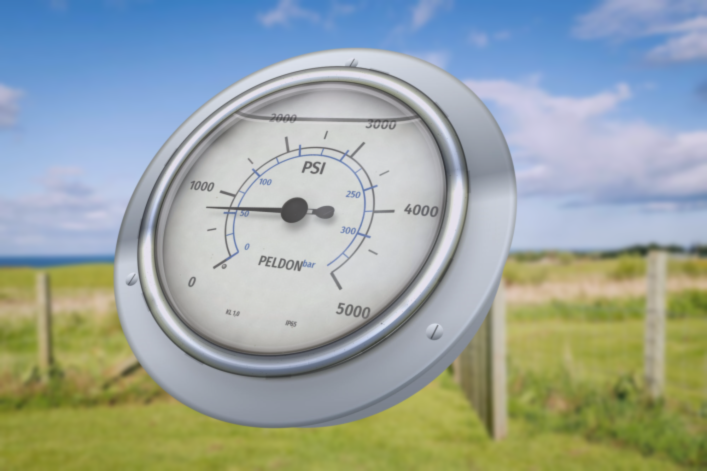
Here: 750
